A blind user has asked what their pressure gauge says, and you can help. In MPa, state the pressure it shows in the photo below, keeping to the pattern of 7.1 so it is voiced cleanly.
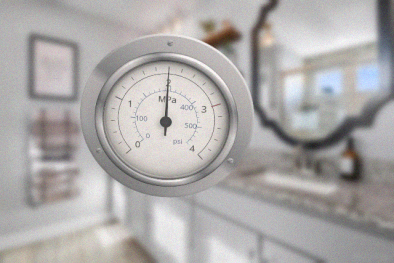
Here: 2
